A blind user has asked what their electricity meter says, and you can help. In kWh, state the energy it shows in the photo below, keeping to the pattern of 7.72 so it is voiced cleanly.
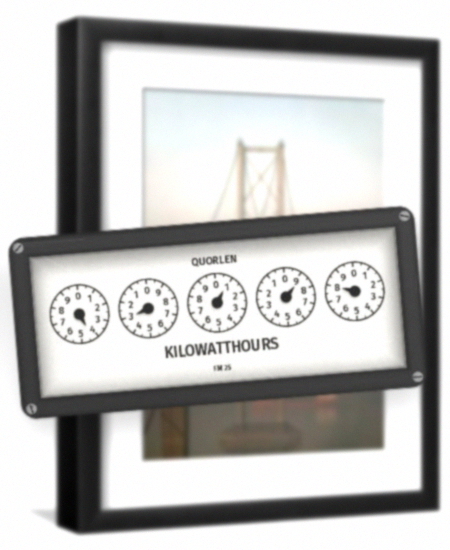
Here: 43088
